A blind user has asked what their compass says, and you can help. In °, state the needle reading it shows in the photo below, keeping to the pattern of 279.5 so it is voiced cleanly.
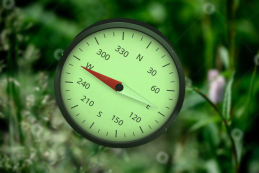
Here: 265
